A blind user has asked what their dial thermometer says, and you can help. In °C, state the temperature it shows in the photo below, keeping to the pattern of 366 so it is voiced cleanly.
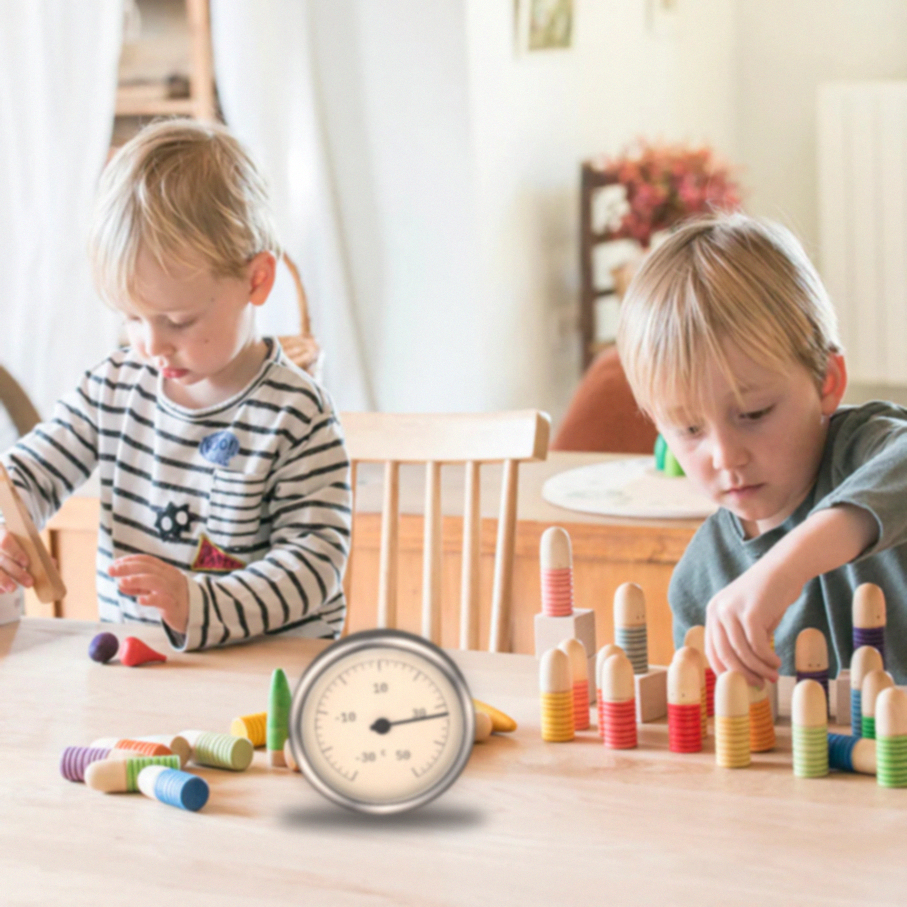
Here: 32
